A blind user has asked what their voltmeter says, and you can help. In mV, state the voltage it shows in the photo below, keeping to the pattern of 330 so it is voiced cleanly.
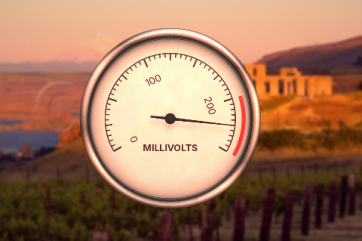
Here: 225
